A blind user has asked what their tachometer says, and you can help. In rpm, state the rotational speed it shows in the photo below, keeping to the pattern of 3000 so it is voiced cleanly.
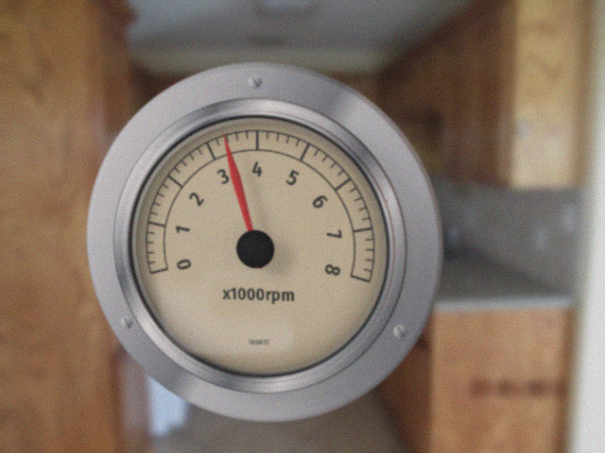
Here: 3400
